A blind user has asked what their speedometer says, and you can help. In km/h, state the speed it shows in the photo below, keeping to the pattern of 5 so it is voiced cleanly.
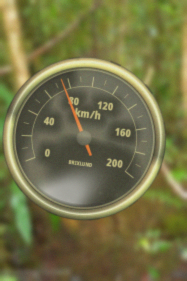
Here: 75
